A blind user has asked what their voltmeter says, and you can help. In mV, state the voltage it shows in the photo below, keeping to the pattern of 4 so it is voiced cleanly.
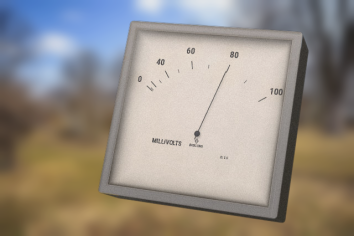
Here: 80
